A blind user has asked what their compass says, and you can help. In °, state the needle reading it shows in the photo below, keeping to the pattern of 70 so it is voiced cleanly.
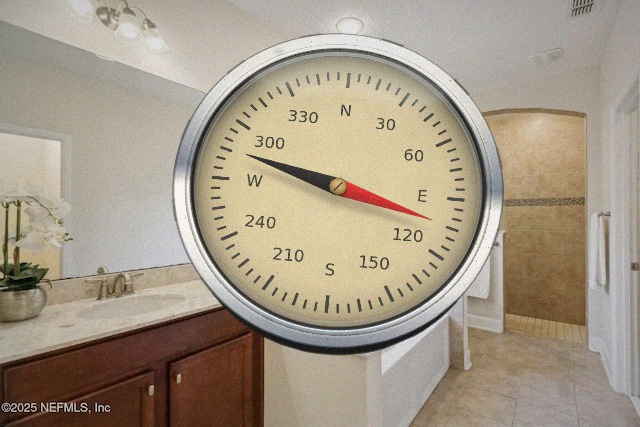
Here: 105
